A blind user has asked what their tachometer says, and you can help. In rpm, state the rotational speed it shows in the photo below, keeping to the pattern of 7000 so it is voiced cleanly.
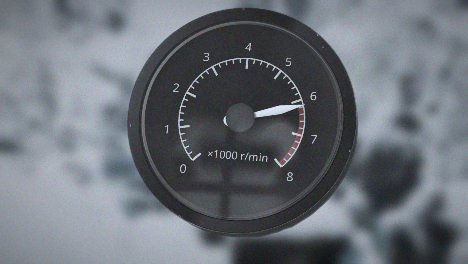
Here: 6200
